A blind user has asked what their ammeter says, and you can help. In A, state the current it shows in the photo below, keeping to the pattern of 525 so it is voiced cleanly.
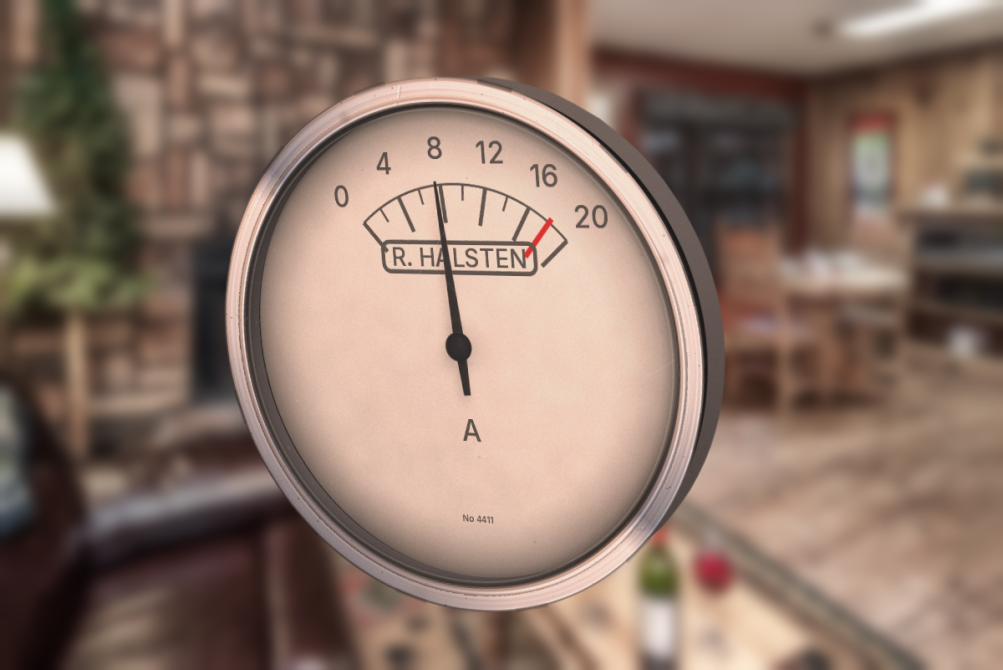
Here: 8
